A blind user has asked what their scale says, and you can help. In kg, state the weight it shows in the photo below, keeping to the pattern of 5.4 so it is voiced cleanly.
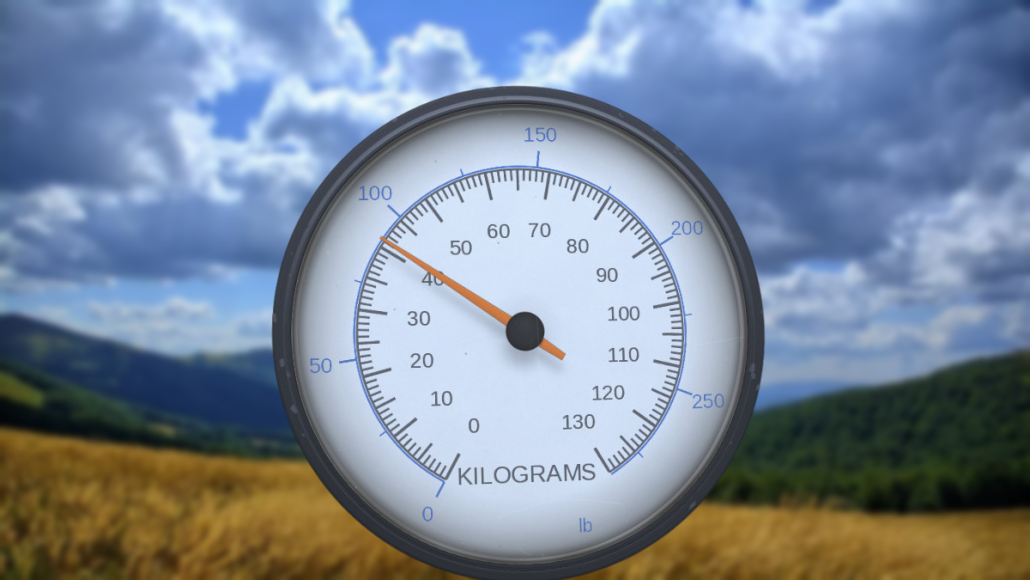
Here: 41
